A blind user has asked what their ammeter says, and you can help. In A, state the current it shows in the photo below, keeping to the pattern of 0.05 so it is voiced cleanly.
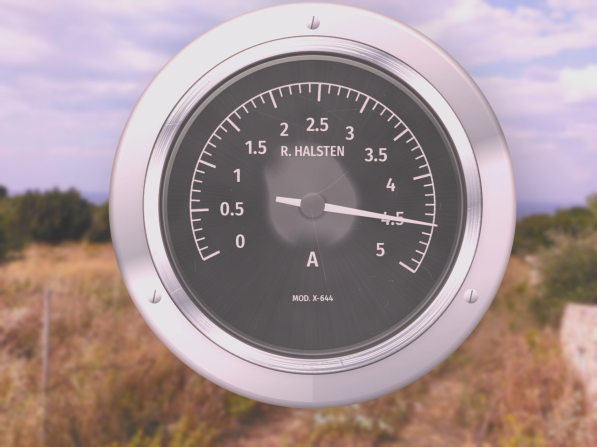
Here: 4.5
